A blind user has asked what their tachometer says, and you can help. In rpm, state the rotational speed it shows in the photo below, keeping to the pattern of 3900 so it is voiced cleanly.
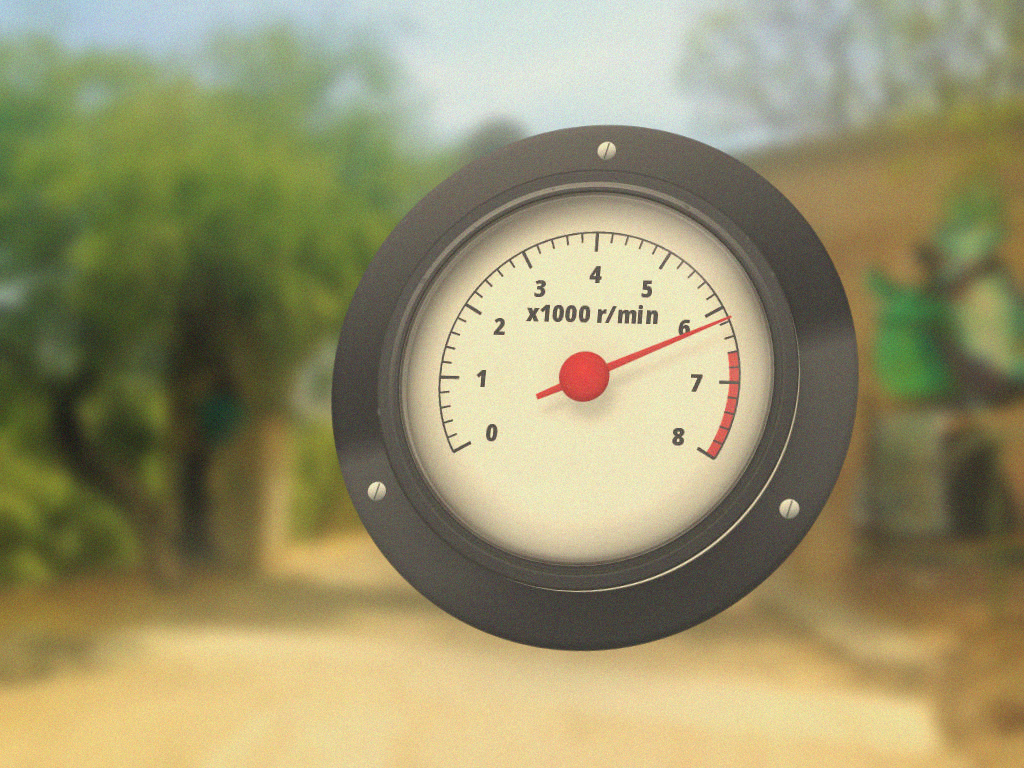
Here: 6200
